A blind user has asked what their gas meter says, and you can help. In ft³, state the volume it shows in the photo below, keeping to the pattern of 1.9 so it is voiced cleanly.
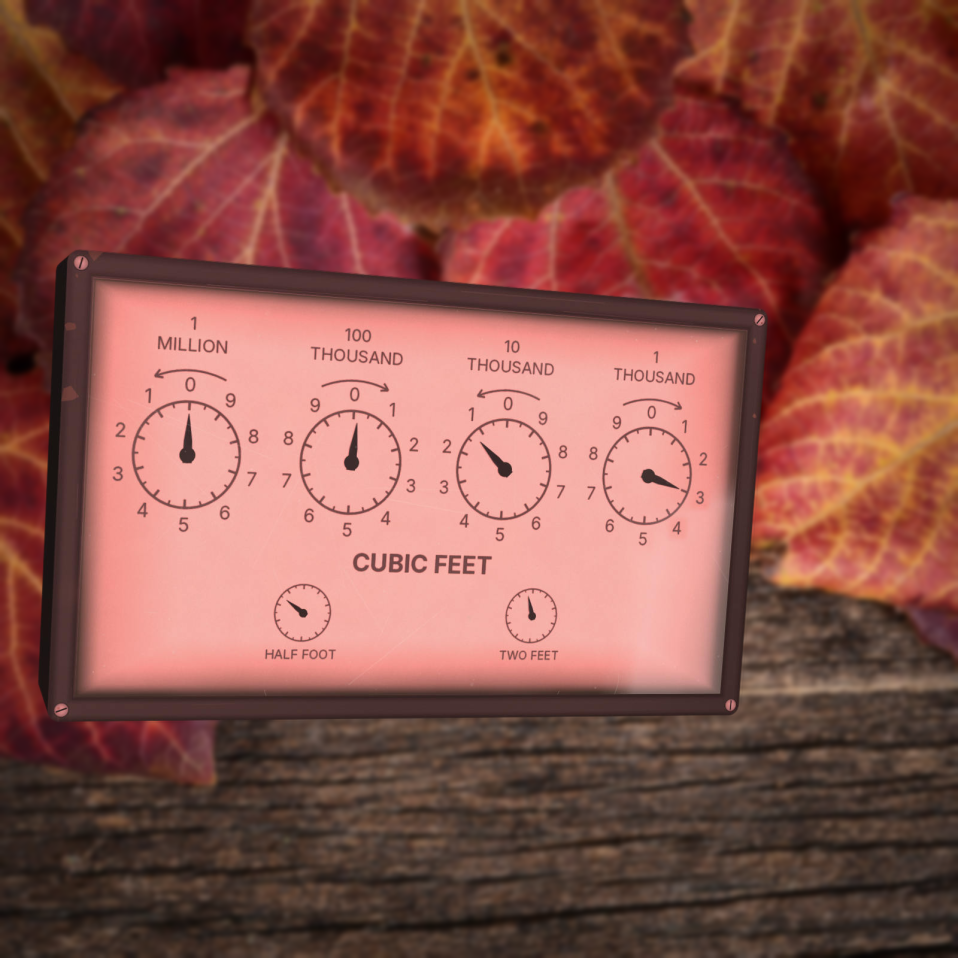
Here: 1300
